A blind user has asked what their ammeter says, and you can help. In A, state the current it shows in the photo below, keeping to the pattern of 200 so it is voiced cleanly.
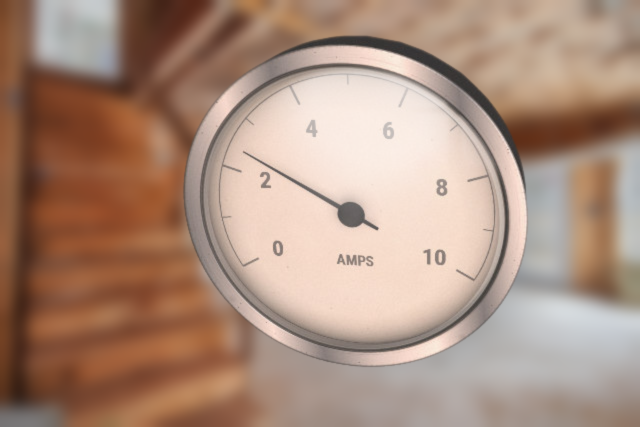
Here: 2.5
